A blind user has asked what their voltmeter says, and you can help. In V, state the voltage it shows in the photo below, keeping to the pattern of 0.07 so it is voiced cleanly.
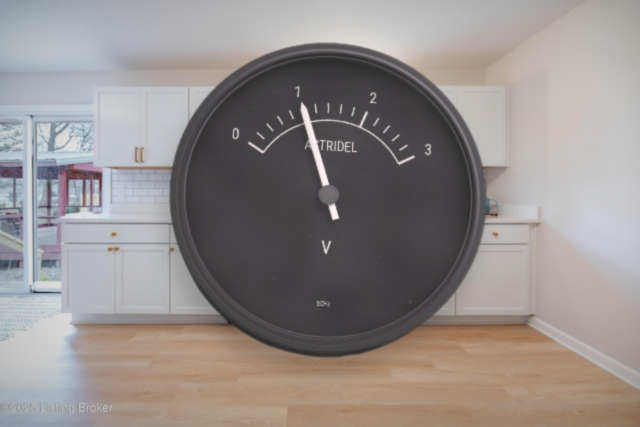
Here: 1
